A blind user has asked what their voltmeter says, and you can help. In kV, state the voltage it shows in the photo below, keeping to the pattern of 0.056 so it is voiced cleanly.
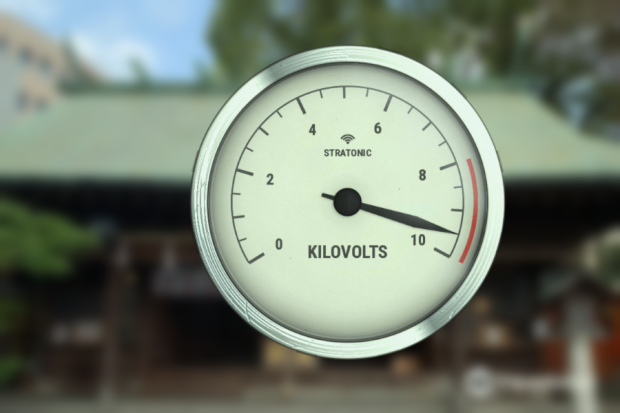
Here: 9.5
